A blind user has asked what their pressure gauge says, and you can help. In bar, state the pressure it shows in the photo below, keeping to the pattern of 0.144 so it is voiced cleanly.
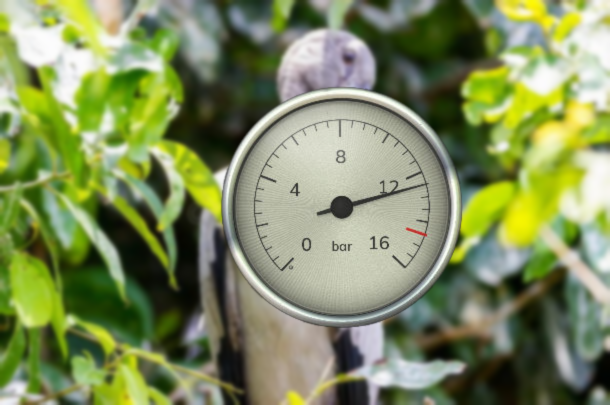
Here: 12.5
